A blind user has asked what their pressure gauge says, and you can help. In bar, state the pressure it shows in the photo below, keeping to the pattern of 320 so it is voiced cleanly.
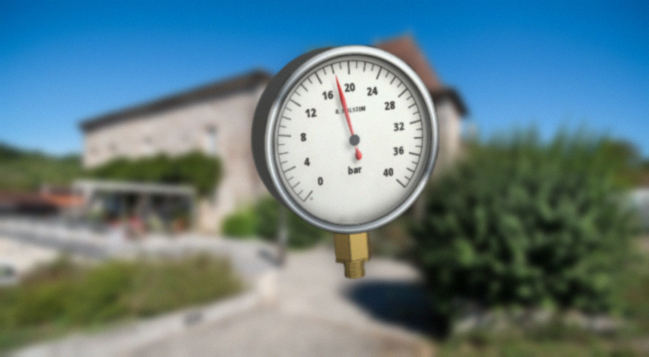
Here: 18
